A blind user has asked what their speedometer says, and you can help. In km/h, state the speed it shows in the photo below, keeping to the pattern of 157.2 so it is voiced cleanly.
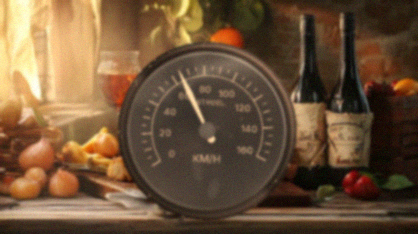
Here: 65
